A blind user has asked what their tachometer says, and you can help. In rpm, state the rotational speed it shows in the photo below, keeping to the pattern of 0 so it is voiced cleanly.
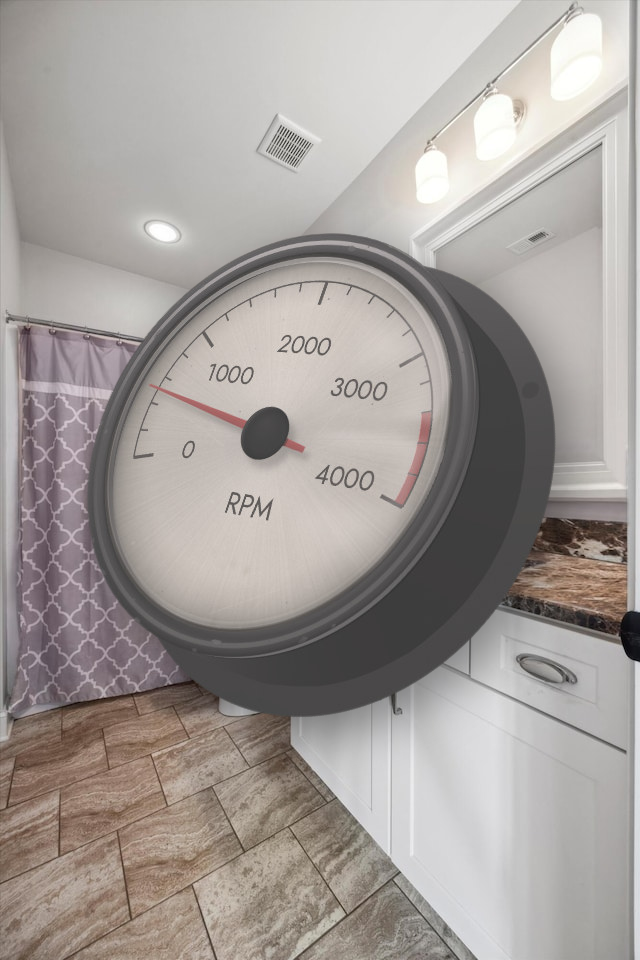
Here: 500
